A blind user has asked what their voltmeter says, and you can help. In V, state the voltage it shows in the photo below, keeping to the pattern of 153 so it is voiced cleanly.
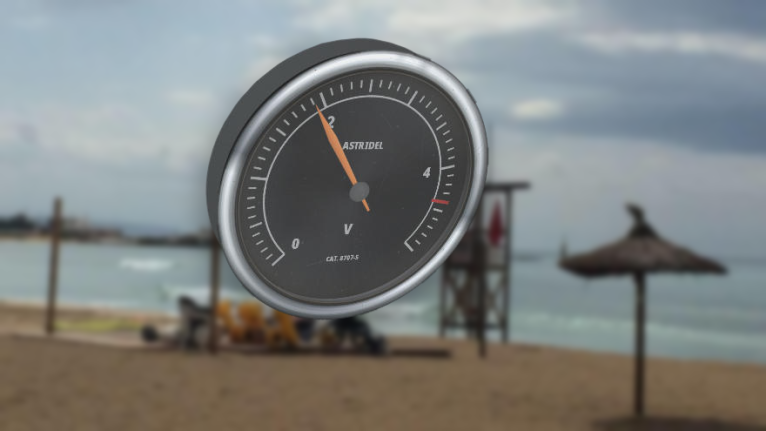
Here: 1.9
